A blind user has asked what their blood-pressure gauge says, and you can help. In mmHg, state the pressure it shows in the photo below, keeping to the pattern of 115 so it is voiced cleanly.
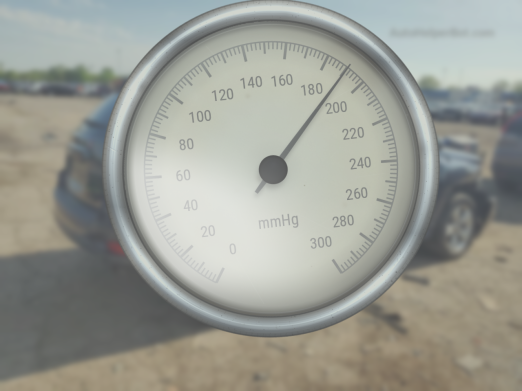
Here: 190
